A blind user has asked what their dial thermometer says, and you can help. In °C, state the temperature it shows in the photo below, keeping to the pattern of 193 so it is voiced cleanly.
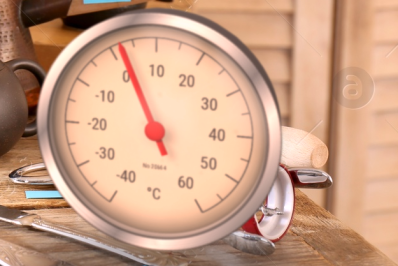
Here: 2.5
